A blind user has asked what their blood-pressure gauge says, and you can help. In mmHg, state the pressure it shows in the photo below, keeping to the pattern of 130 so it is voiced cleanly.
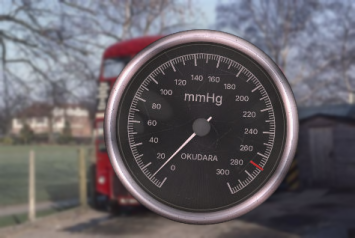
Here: 10
